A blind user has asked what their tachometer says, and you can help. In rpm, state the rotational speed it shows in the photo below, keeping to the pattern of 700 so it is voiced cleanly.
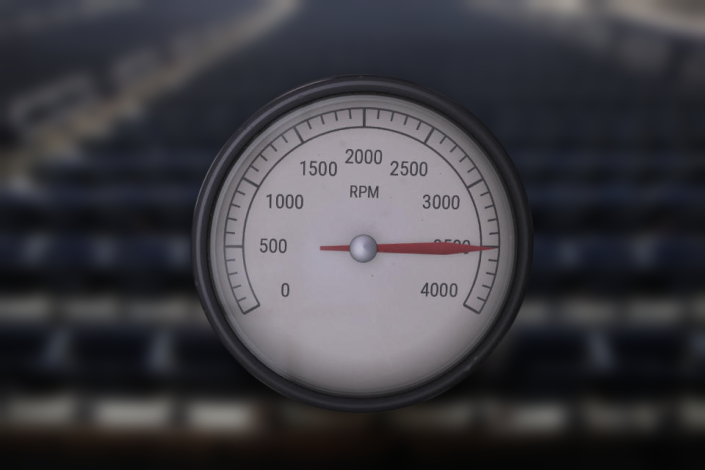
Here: 3500
